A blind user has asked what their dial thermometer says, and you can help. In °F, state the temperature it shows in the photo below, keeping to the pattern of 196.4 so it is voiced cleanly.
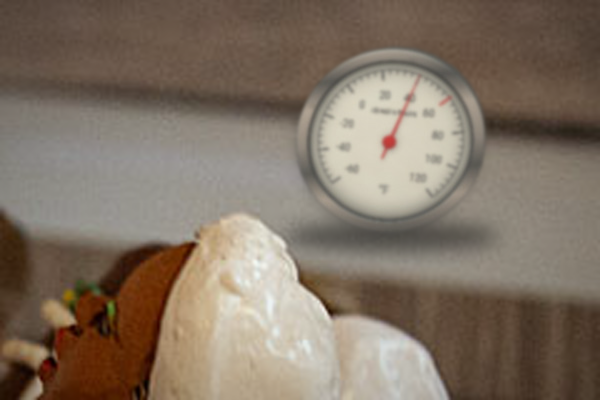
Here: 40
